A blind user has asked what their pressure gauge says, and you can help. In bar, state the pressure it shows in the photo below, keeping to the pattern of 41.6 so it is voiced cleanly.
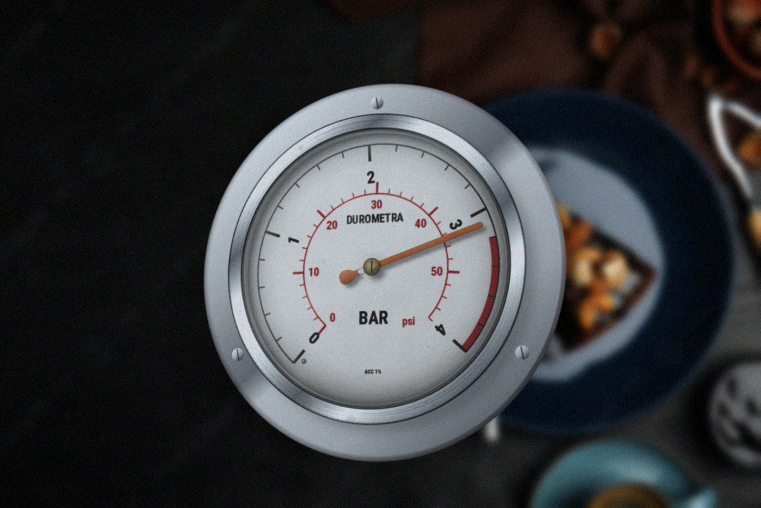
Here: 3.1
